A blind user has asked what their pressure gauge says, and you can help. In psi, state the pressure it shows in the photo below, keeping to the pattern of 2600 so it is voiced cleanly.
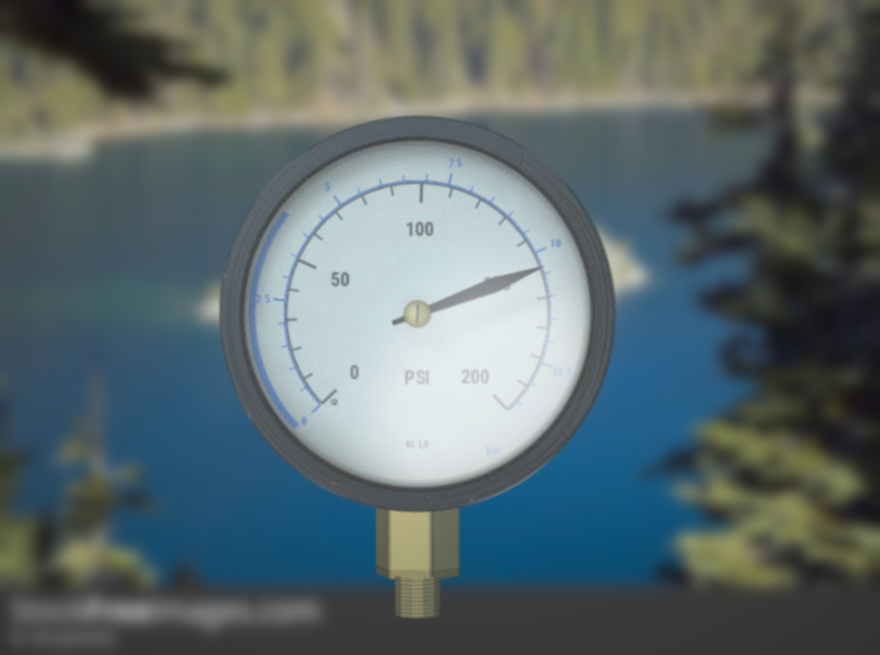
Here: 150
